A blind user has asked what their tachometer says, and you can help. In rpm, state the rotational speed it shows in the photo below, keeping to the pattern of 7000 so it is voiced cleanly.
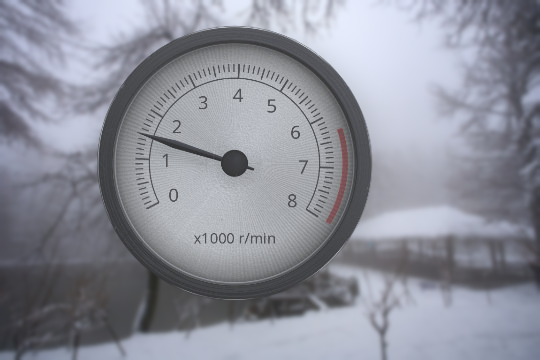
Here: 1500
